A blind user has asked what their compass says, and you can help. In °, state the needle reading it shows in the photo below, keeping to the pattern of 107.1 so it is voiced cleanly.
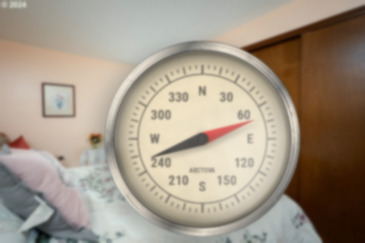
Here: 70
